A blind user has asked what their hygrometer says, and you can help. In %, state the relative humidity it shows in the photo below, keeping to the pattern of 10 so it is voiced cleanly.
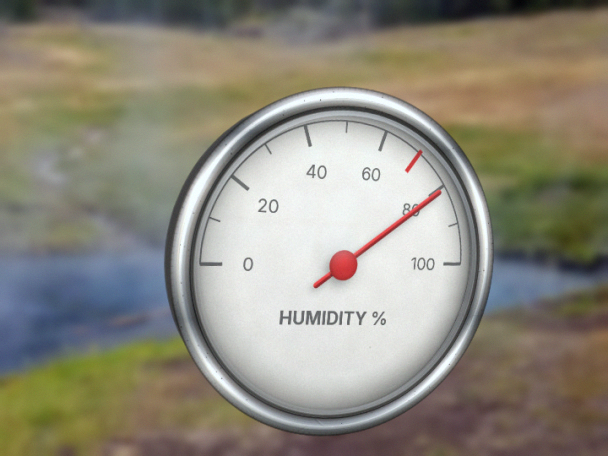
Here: 80
